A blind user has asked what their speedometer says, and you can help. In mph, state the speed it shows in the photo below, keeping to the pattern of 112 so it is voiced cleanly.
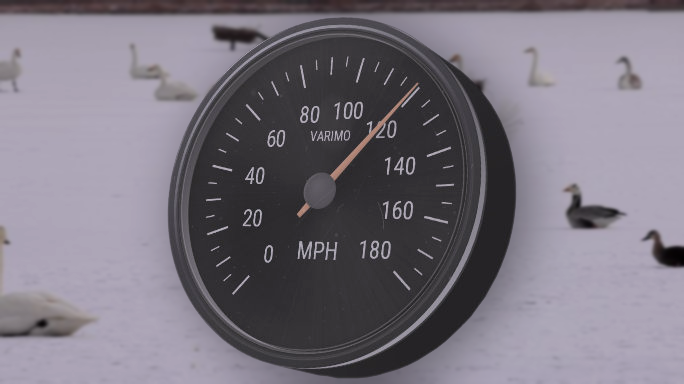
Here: 120
